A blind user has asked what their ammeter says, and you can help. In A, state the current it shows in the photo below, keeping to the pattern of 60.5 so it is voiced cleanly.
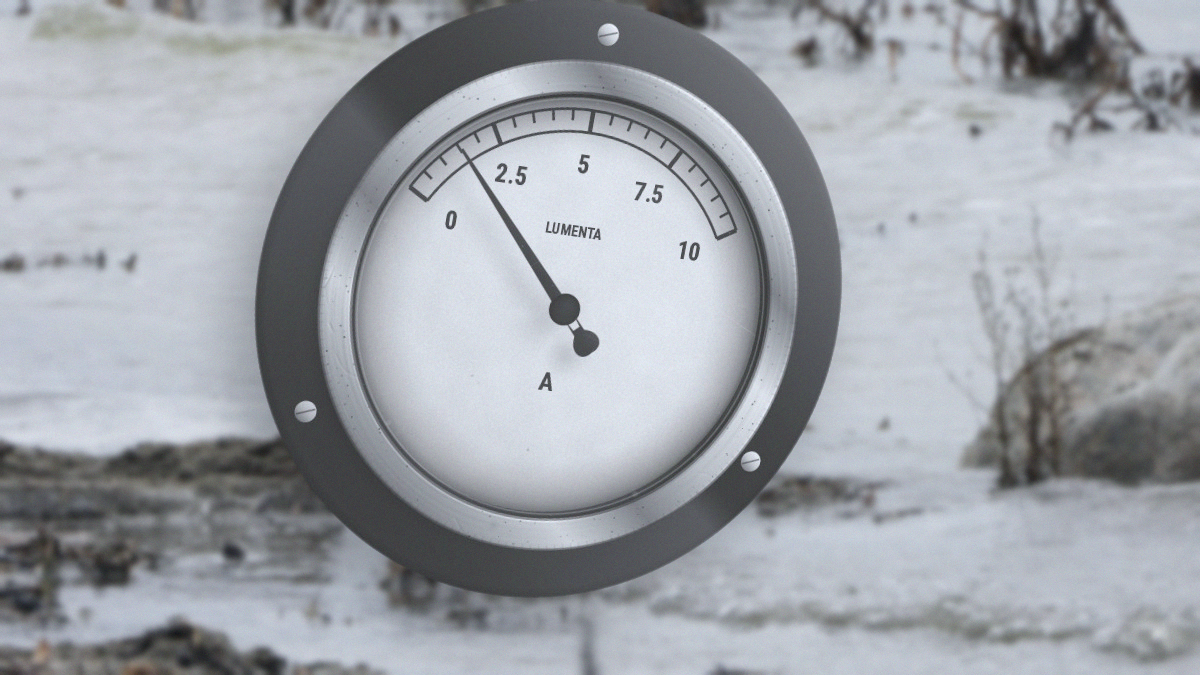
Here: 1.5
